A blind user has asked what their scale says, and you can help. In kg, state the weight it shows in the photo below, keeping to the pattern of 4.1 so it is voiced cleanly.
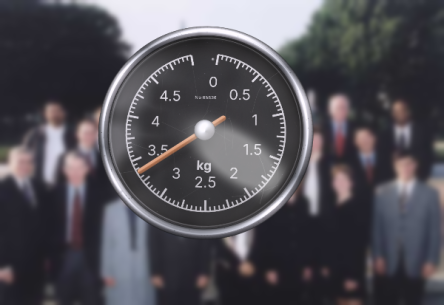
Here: 3.35
